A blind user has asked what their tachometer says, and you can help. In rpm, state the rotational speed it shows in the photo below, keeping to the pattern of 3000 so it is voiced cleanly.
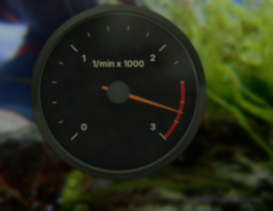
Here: 2700
